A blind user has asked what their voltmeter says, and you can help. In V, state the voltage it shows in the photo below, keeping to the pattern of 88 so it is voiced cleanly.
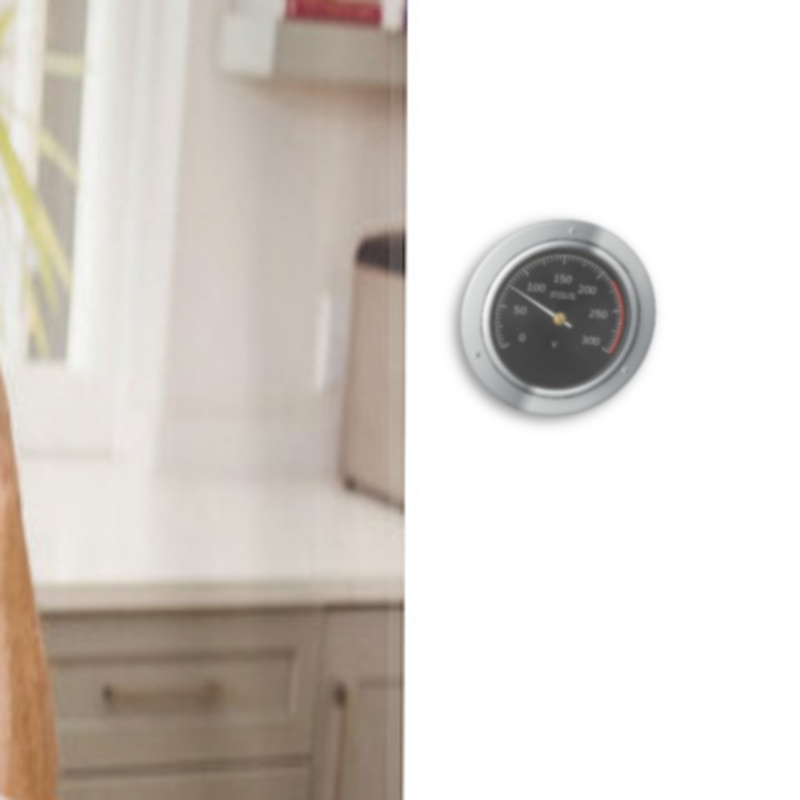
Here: 75
